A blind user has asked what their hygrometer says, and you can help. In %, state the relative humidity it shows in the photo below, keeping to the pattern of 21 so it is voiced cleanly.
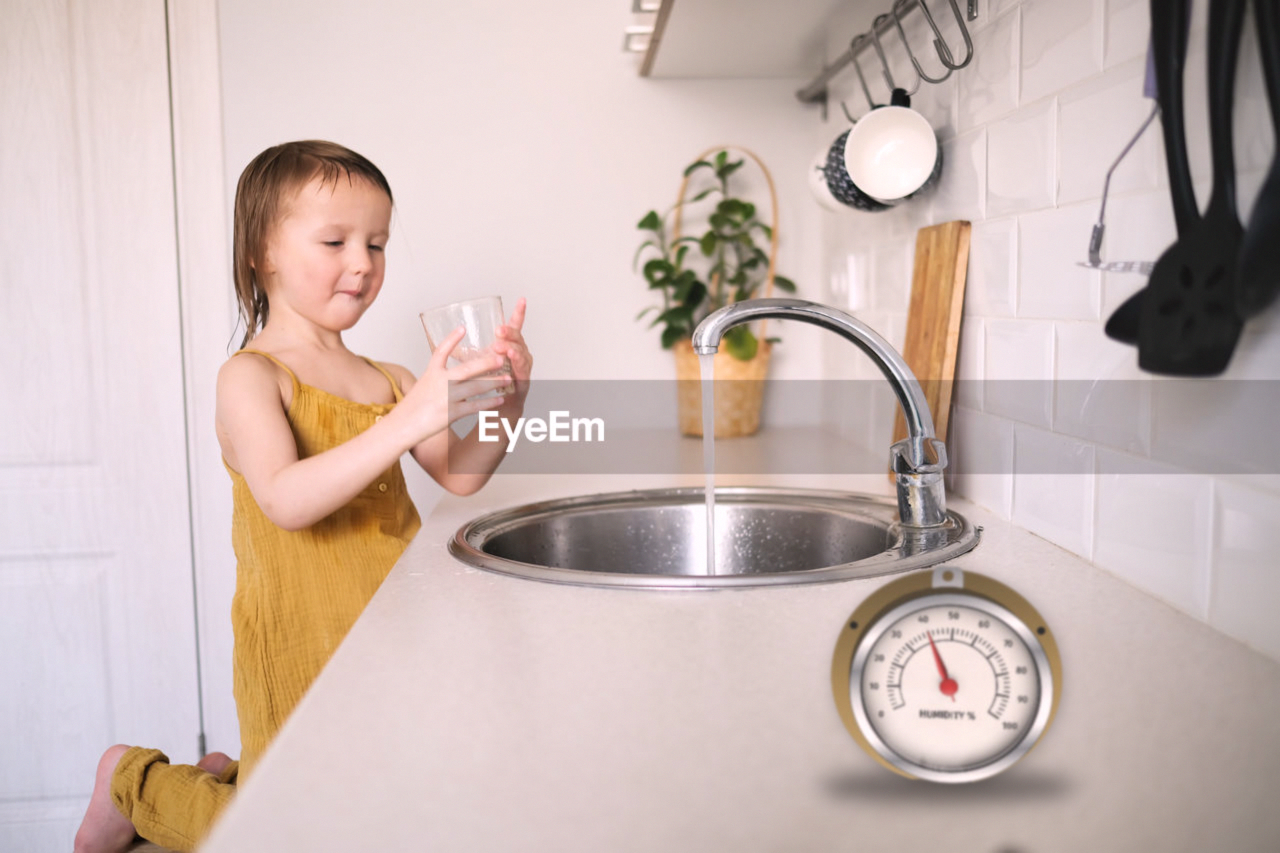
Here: 40
